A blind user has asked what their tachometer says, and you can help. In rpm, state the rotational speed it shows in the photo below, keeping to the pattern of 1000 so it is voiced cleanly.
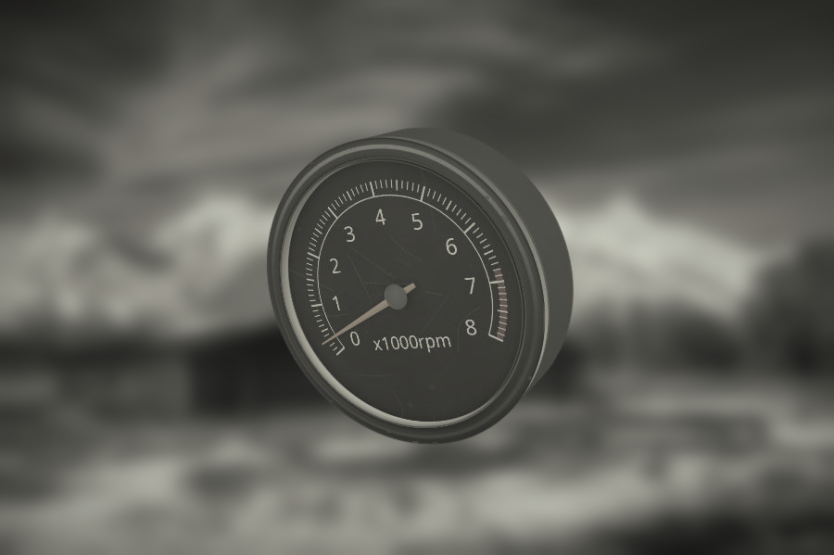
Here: 300
